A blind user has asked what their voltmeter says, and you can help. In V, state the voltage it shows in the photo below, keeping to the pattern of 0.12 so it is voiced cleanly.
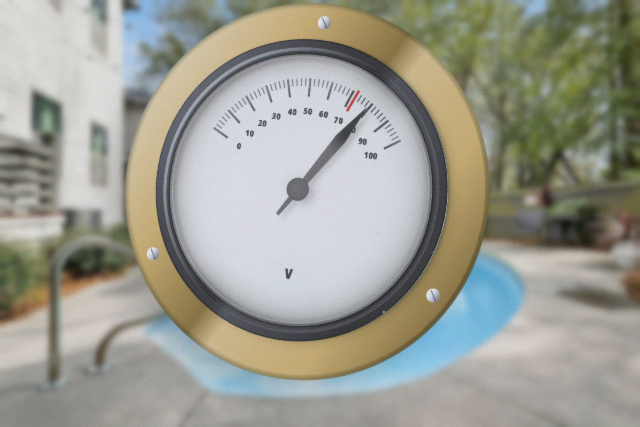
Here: 80
